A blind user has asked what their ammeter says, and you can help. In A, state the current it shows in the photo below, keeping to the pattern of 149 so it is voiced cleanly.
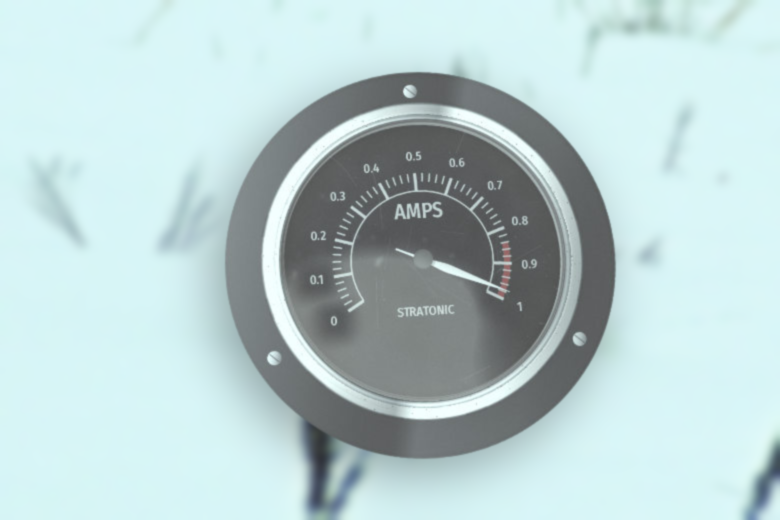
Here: 0.98
